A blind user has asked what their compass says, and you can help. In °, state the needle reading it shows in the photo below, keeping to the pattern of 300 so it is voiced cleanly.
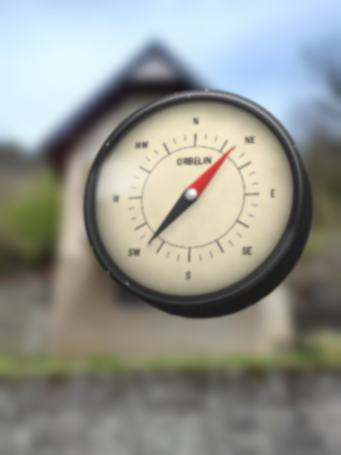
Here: 40
